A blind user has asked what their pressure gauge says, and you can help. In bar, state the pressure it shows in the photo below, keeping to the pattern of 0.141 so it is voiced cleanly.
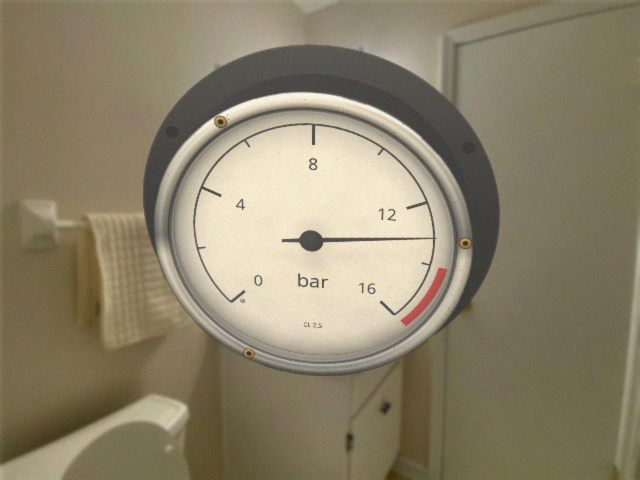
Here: 13
